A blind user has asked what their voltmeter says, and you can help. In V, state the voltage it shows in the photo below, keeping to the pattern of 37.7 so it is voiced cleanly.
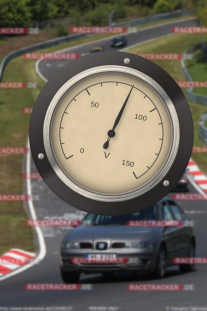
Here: 80
